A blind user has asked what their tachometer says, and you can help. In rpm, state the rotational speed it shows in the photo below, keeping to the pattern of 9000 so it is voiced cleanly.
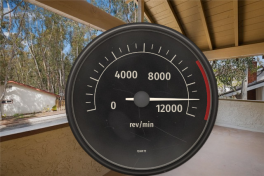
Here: 11000
